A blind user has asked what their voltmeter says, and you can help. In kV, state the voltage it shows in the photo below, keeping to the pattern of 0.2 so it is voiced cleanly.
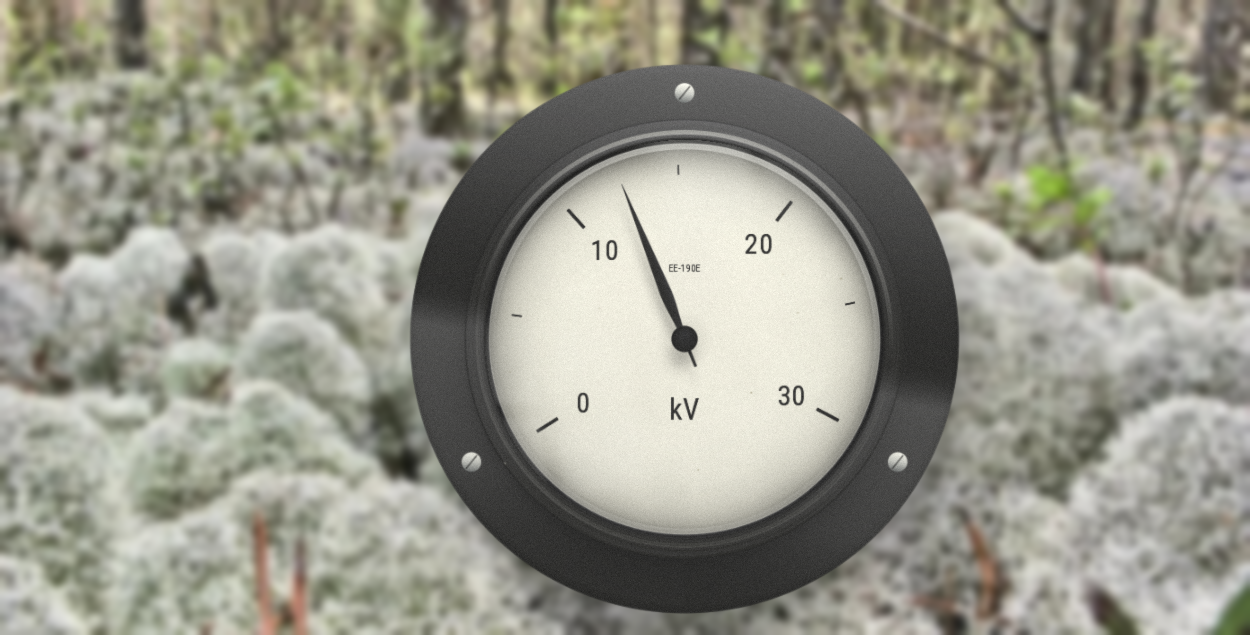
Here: 12.5
